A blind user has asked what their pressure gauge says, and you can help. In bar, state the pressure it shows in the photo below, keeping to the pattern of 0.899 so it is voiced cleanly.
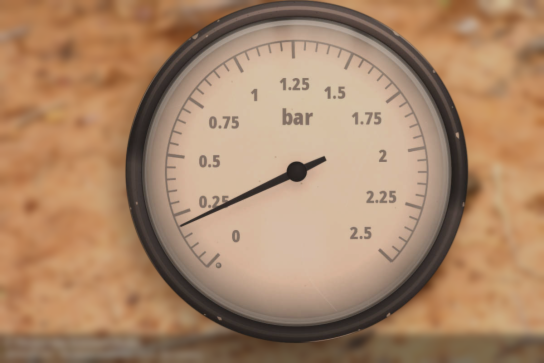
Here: 0.2
